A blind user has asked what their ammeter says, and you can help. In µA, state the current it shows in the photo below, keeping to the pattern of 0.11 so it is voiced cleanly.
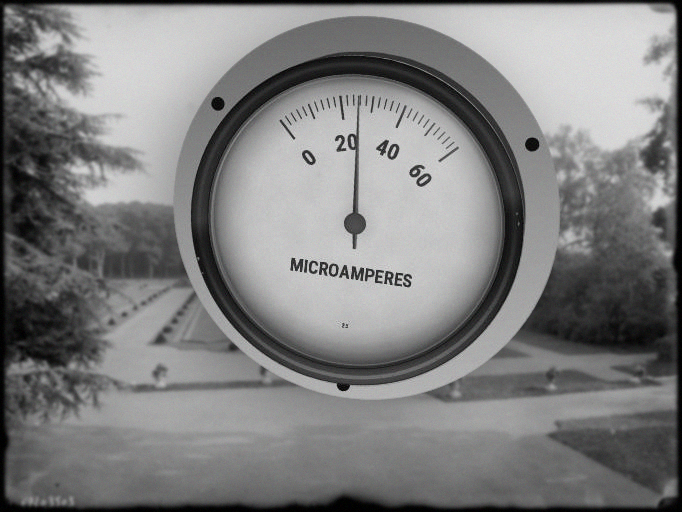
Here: 26
